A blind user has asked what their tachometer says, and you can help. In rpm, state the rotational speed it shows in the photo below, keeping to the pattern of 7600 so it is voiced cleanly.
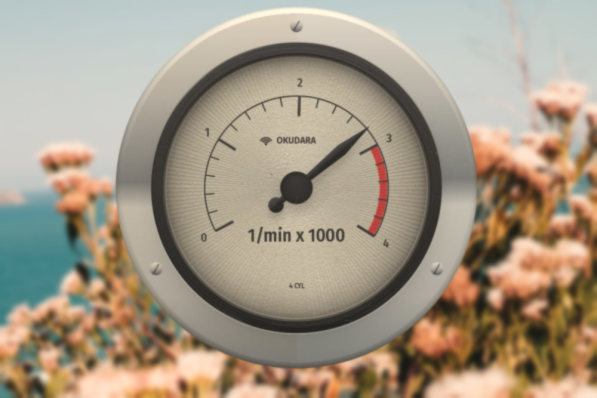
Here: 2800
